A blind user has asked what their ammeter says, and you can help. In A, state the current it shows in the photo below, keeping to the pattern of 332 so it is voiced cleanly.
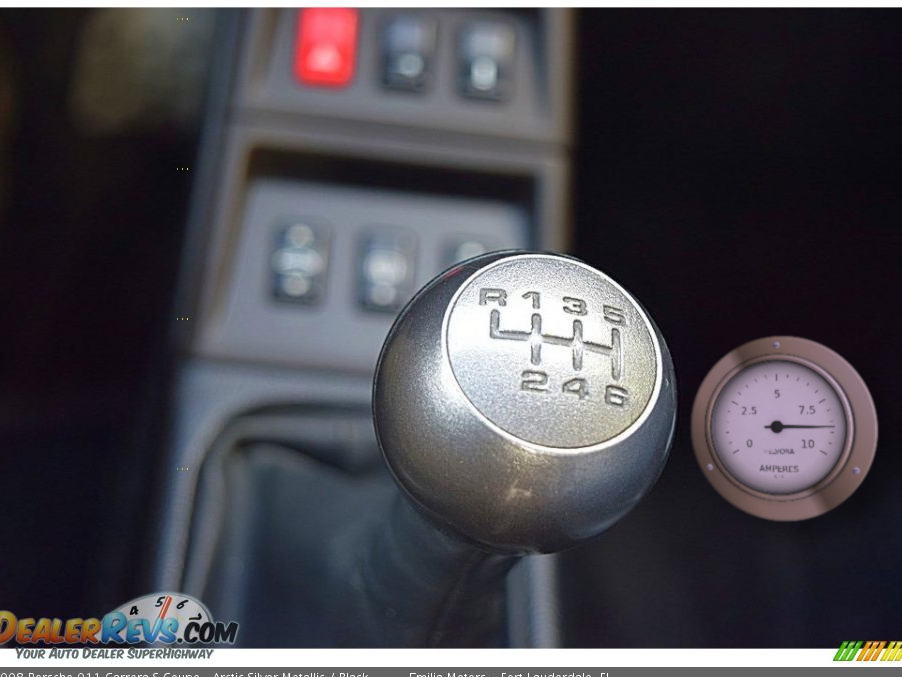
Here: 8.75
